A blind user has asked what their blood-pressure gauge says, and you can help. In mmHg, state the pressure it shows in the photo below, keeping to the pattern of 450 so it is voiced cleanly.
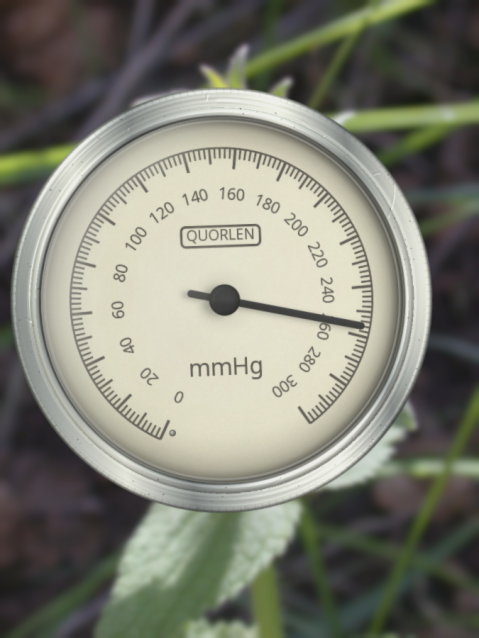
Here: 256
